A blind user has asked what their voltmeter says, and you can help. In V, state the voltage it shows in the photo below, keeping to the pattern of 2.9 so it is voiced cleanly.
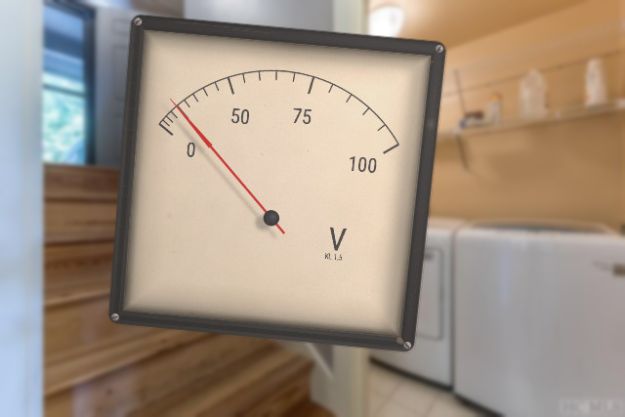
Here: 25
